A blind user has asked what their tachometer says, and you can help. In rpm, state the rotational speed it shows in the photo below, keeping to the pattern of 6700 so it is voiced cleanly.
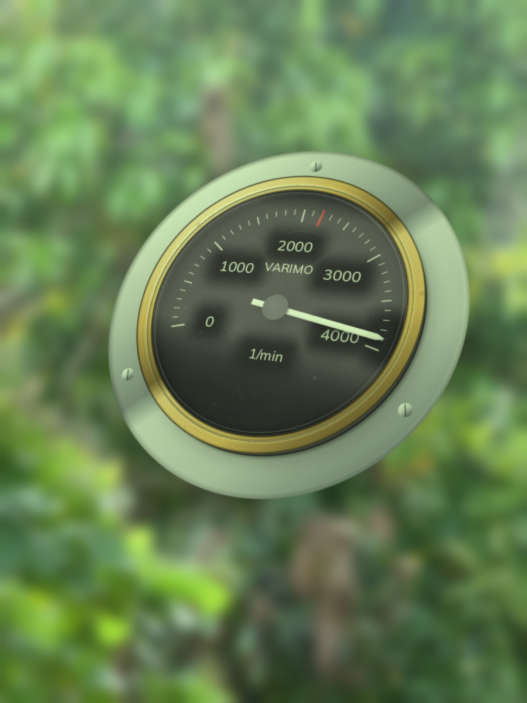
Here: 3900
